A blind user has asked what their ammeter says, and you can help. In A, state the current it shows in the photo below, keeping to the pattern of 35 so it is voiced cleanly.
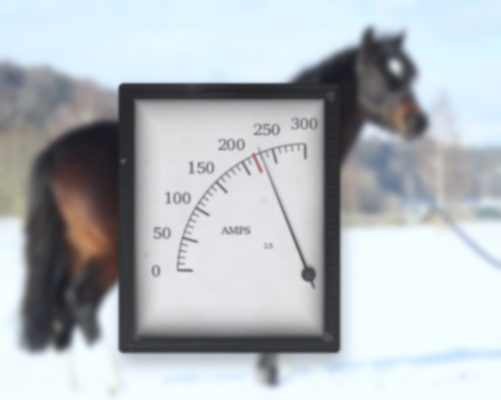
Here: 230
